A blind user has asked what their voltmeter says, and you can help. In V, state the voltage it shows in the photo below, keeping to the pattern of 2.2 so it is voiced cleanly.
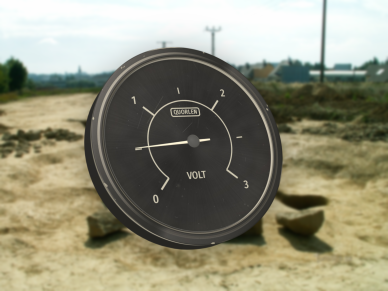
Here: 0.5
